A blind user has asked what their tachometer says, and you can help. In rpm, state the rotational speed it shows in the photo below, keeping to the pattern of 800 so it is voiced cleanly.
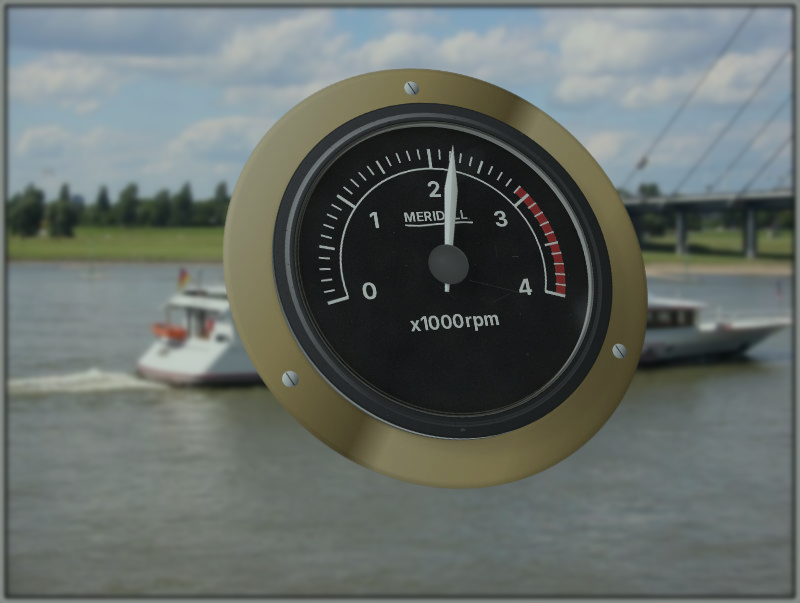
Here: 2200
